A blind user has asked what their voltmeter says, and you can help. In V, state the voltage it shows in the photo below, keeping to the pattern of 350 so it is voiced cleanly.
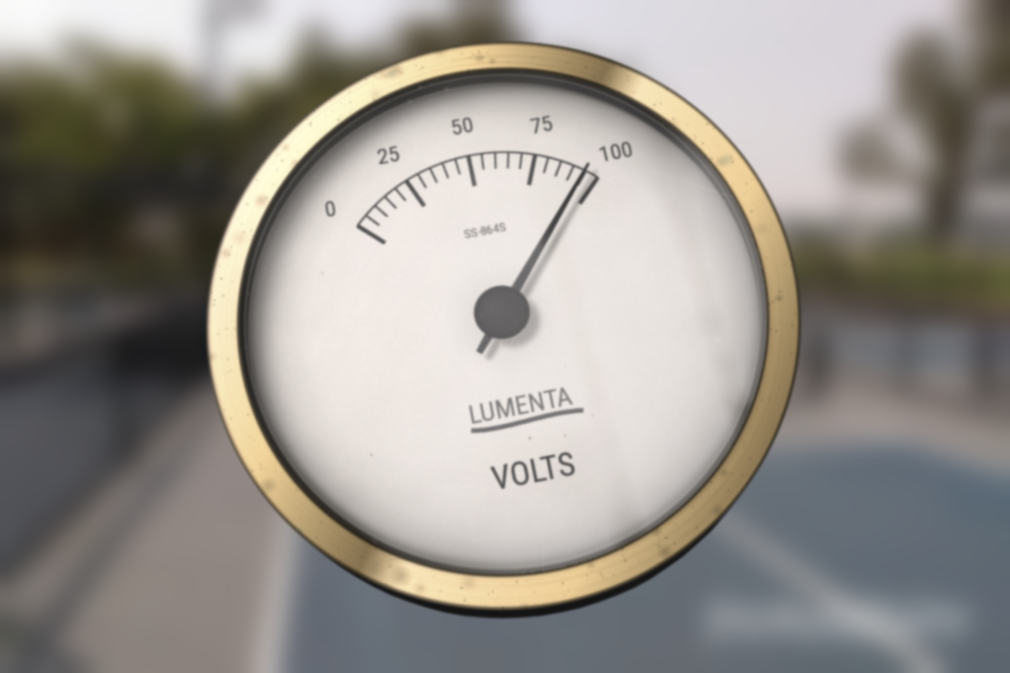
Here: 95
